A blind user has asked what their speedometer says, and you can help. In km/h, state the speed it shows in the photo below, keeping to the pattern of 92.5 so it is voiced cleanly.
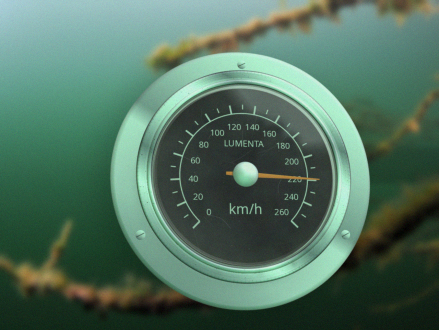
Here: 220
